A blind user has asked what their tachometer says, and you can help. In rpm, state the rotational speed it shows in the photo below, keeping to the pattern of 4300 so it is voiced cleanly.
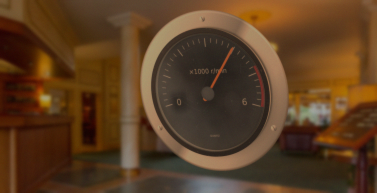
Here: 4000
